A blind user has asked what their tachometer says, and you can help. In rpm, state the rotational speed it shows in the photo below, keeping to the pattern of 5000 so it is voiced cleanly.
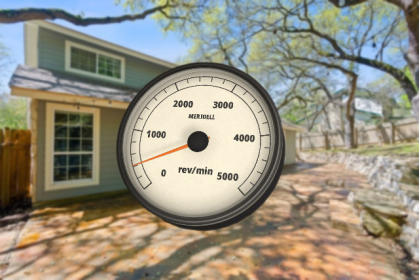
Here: 400
